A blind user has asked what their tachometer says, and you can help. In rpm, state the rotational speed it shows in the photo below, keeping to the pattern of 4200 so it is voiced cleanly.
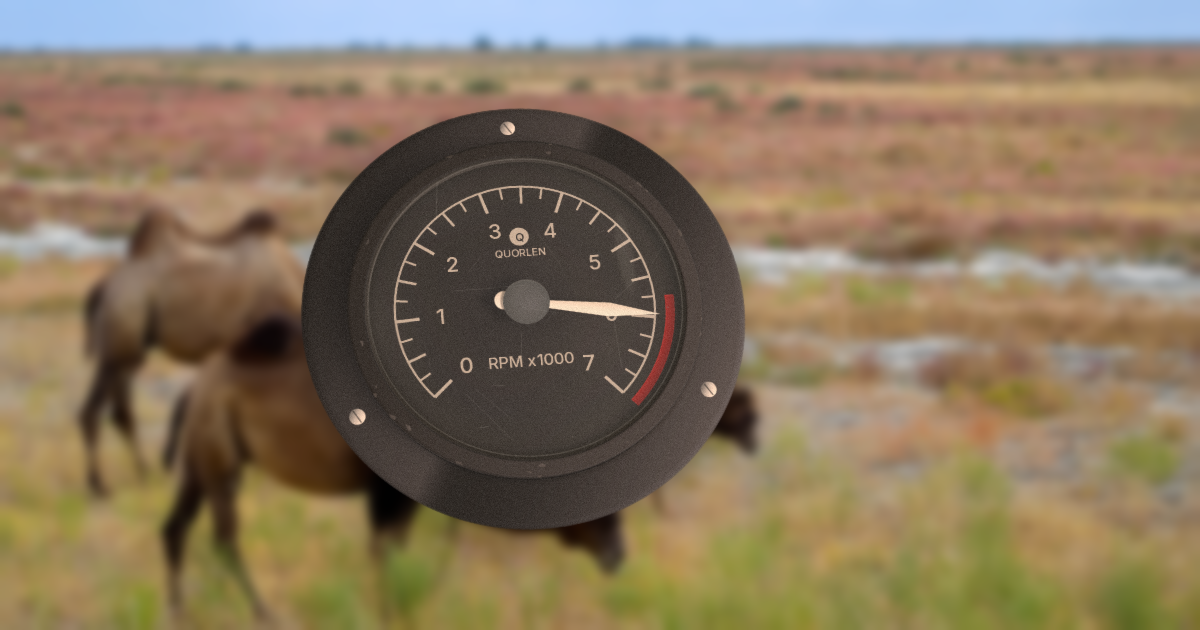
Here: 6000
